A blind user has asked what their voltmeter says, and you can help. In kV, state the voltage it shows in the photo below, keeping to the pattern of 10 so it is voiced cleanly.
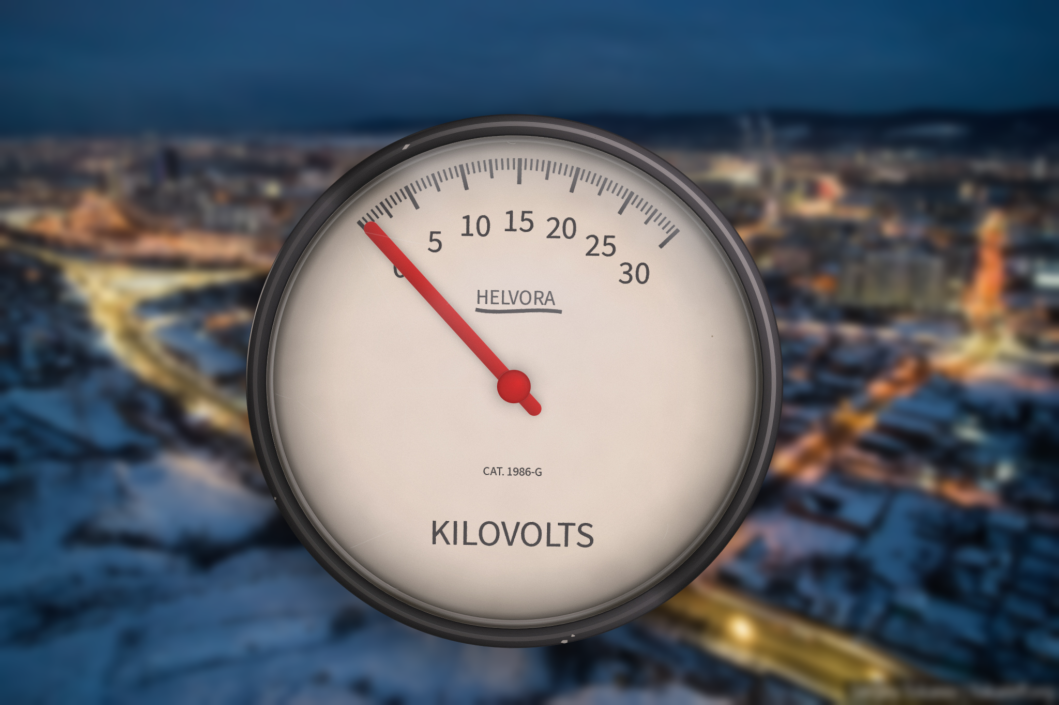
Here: 0.5
